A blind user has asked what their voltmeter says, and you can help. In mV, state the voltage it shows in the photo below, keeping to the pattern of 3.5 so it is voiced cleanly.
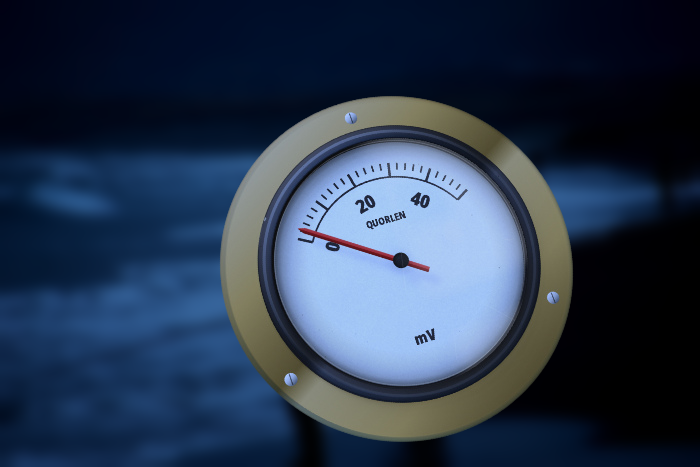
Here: 2
